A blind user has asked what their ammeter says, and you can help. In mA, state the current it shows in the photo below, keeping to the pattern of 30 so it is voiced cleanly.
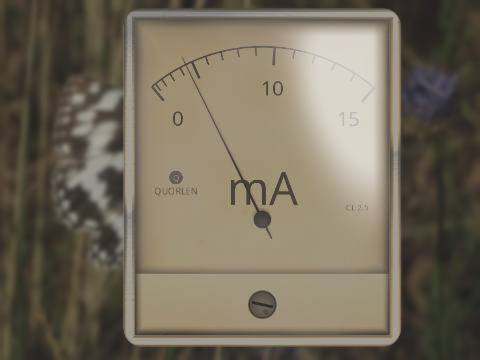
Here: 4.5
